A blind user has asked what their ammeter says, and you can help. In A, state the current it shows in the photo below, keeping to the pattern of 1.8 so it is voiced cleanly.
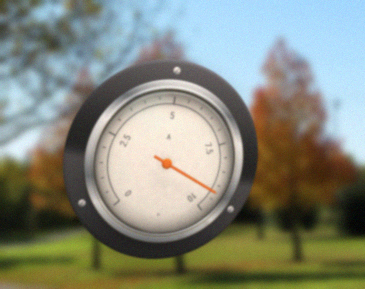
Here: 9.25
